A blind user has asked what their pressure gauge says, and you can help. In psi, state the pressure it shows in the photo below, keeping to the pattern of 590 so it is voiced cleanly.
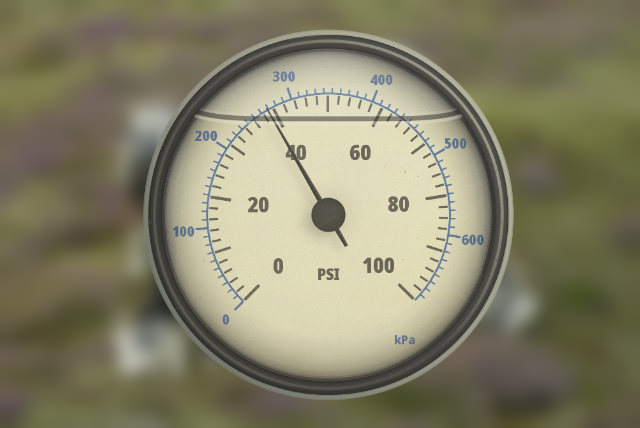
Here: 39
